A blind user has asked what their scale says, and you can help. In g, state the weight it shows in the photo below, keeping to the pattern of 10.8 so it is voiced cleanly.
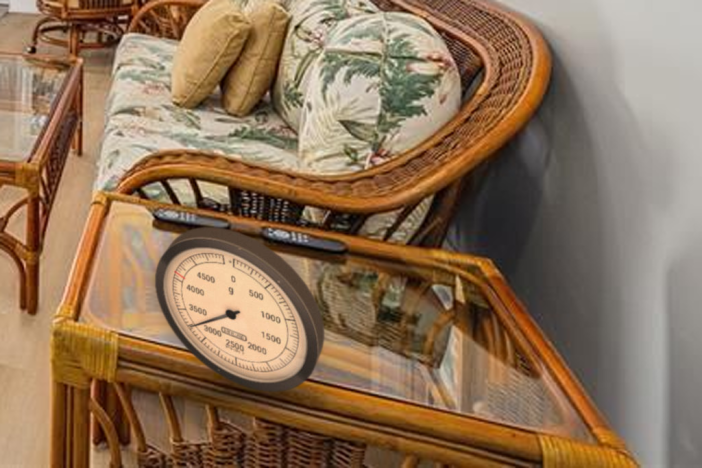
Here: 3250
